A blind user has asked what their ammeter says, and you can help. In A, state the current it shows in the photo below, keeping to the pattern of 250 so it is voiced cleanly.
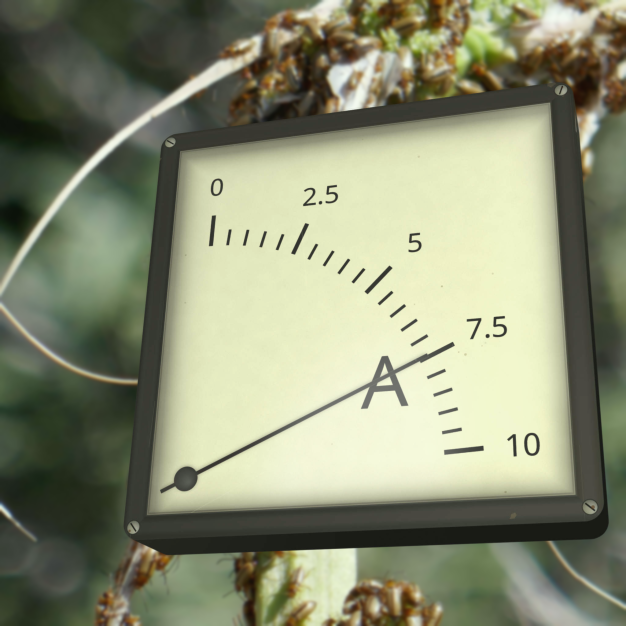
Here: 7.5
